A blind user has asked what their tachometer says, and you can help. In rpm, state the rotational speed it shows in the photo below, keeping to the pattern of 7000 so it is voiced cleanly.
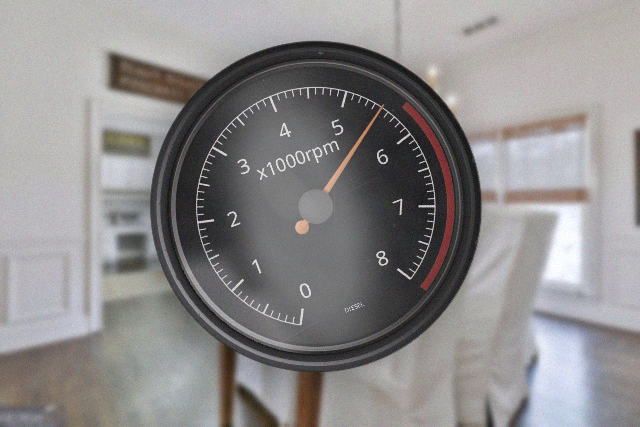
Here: 5500
